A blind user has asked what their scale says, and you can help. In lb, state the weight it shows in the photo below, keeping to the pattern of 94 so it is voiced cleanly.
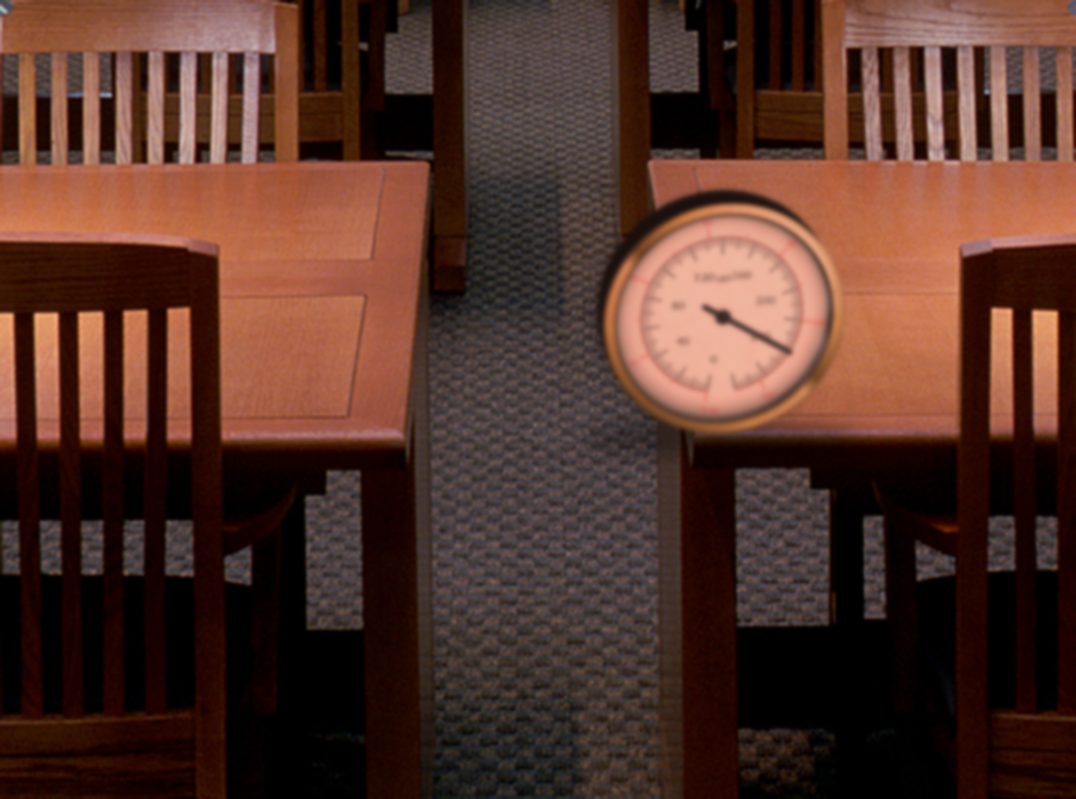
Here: 240
